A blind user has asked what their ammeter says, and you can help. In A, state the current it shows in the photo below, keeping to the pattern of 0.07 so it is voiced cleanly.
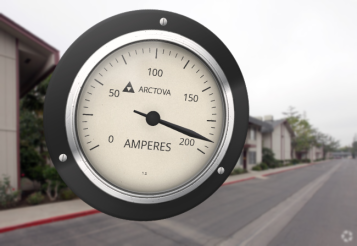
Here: 190
